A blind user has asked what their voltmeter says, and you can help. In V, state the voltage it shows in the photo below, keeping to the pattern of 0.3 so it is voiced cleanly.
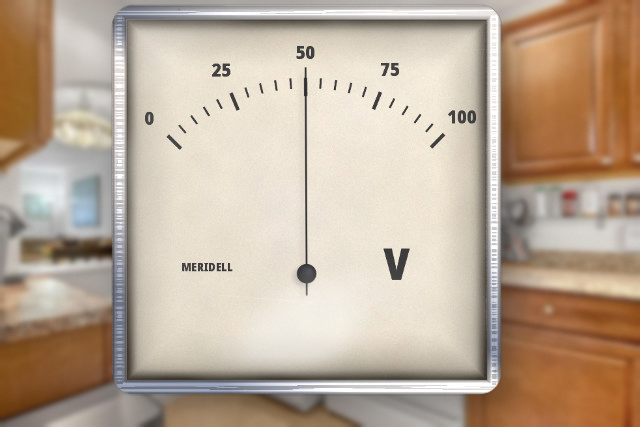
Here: 50
